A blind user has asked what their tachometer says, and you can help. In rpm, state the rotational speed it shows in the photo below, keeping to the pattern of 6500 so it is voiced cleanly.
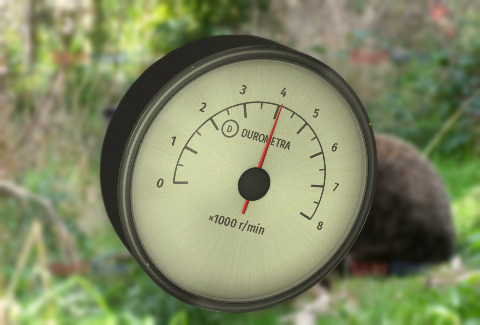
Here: 4000
